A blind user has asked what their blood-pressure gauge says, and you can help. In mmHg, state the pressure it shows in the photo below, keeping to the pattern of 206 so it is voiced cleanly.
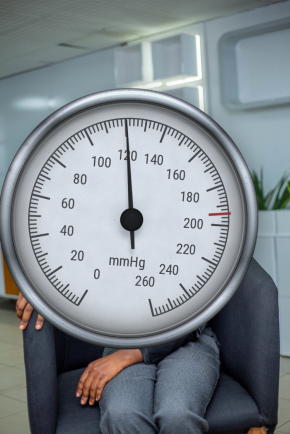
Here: 120
